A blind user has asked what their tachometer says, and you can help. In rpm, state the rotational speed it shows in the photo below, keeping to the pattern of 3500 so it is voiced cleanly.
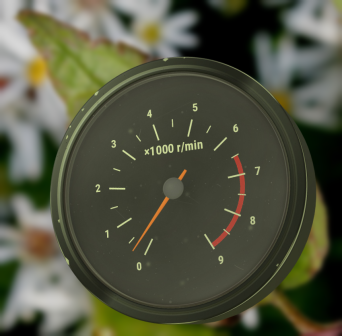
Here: 250
